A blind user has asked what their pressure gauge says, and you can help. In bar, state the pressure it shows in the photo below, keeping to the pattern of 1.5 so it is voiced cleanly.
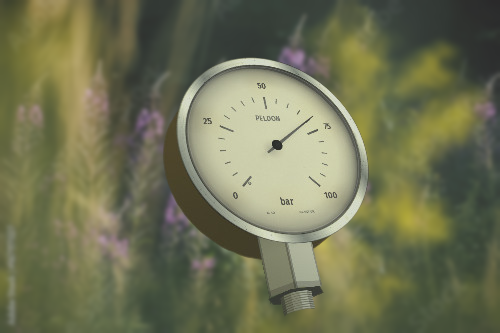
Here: 70
